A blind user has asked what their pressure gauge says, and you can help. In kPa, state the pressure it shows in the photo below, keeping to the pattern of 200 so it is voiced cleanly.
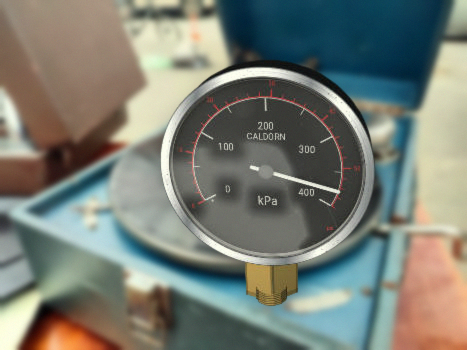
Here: 375
